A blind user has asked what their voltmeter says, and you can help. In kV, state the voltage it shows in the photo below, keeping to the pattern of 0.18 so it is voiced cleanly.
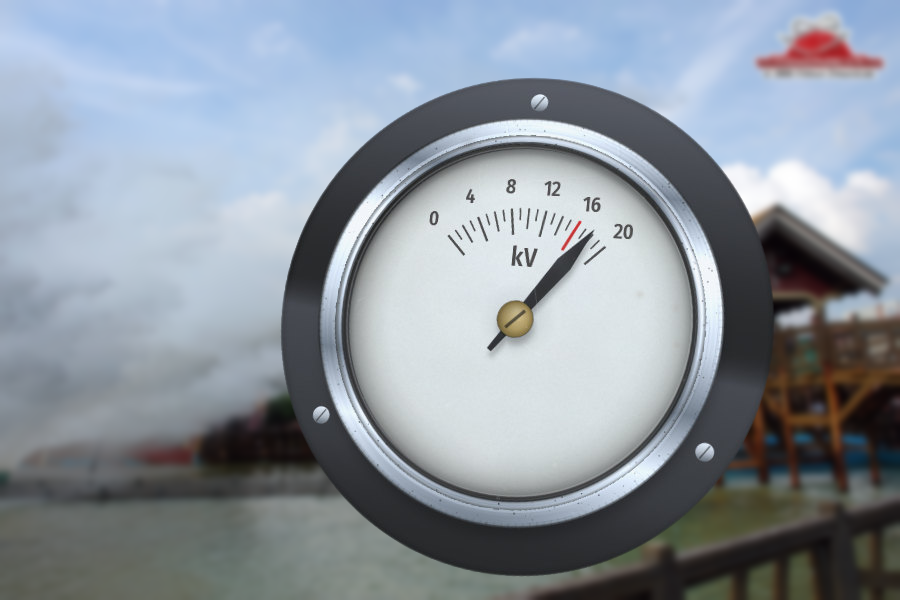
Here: 18
